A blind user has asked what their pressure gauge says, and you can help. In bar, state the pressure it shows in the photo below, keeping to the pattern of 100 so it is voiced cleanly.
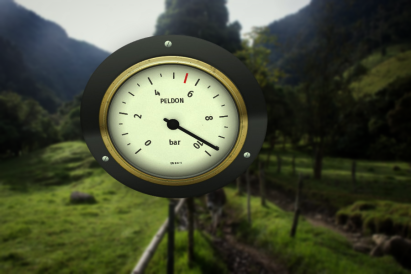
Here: 9.5
